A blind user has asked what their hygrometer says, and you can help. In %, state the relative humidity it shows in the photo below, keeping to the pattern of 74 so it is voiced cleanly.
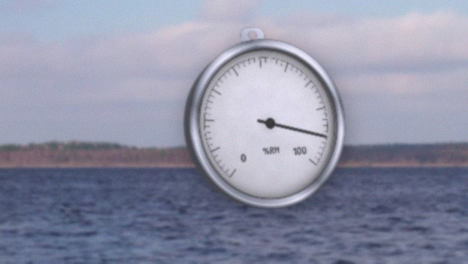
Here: 90
